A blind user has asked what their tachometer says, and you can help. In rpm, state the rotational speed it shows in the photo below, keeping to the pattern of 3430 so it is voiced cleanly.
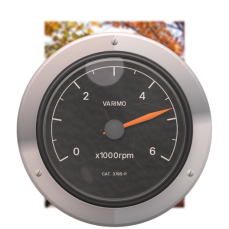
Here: 4750
